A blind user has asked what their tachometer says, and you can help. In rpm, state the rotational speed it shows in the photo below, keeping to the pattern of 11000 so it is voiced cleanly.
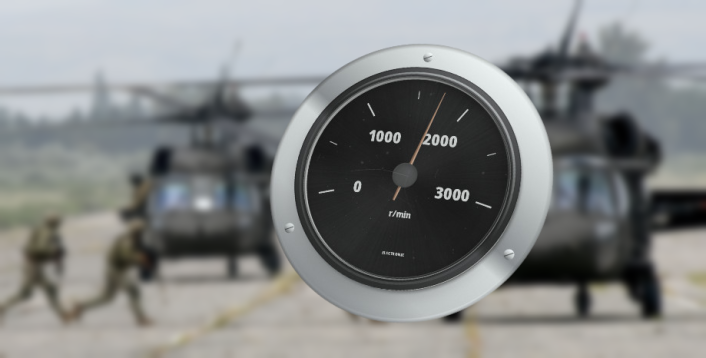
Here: 1750
